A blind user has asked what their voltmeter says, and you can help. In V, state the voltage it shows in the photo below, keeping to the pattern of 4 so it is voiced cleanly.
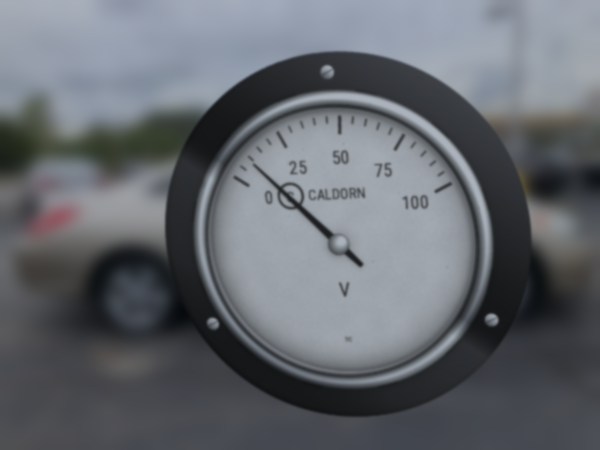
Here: 10
